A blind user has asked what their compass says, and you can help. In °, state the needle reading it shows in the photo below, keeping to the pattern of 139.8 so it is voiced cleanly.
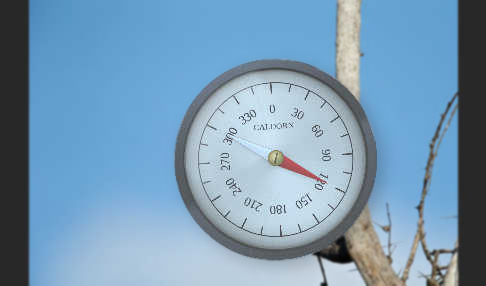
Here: 120
